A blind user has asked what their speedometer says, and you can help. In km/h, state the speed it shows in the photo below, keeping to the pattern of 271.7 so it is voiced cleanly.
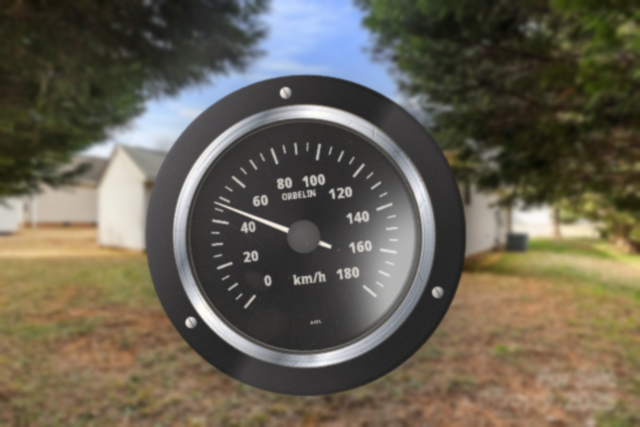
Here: 47.5
